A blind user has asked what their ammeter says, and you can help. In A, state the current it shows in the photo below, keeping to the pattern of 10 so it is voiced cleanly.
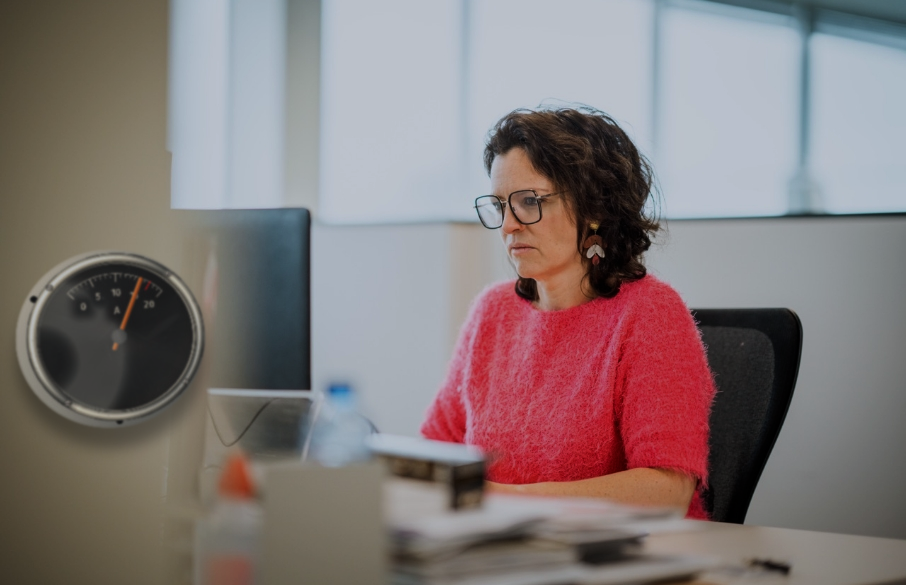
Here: 15
